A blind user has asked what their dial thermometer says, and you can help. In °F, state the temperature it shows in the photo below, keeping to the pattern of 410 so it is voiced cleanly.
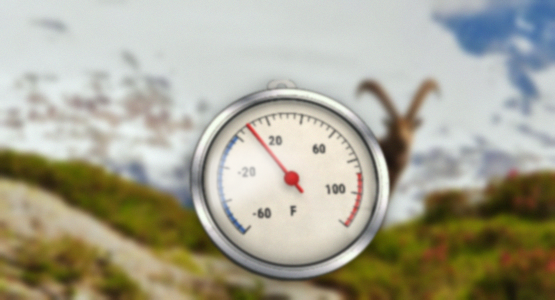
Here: 8
